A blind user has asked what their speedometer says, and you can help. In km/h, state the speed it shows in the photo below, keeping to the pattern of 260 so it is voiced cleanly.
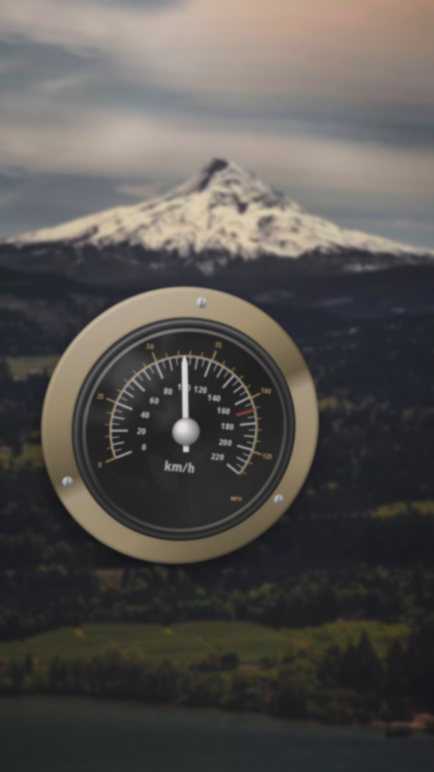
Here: 100
